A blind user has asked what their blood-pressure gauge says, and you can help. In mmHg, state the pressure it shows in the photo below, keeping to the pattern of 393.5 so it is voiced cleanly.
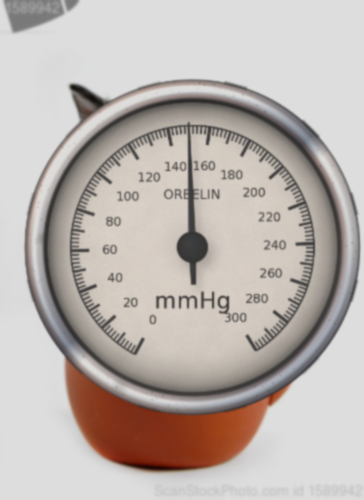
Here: 150
